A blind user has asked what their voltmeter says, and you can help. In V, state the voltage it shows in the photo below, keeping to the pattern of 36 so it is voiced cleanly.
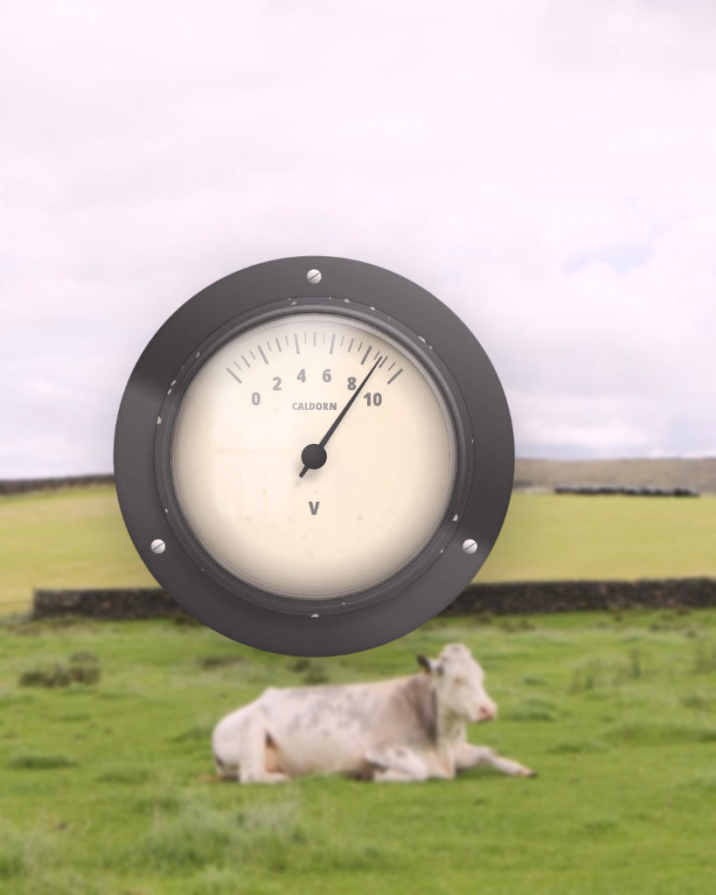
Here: 8.75
